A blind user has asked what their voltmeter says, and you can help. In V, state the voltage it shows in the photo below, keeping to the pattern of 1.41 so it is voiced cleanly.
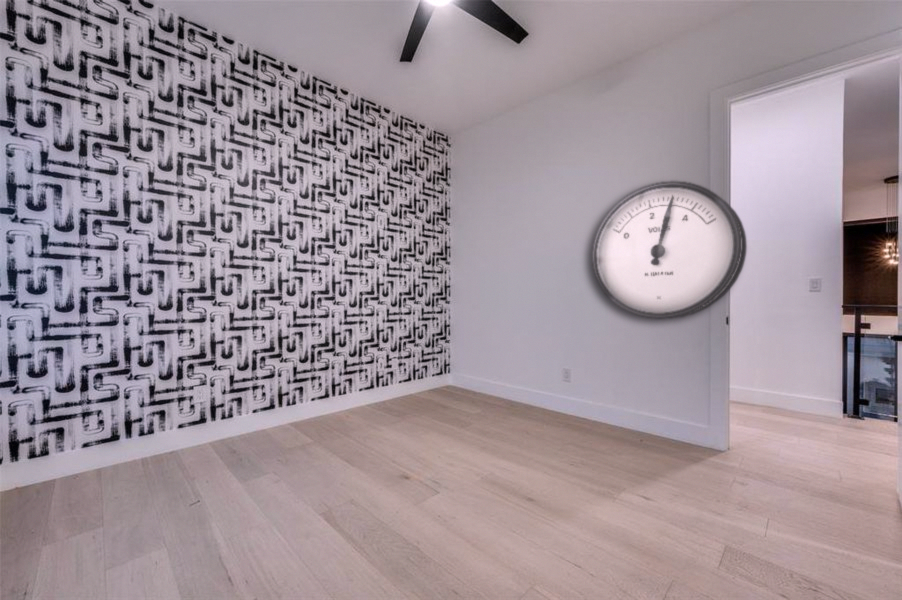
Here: 3
